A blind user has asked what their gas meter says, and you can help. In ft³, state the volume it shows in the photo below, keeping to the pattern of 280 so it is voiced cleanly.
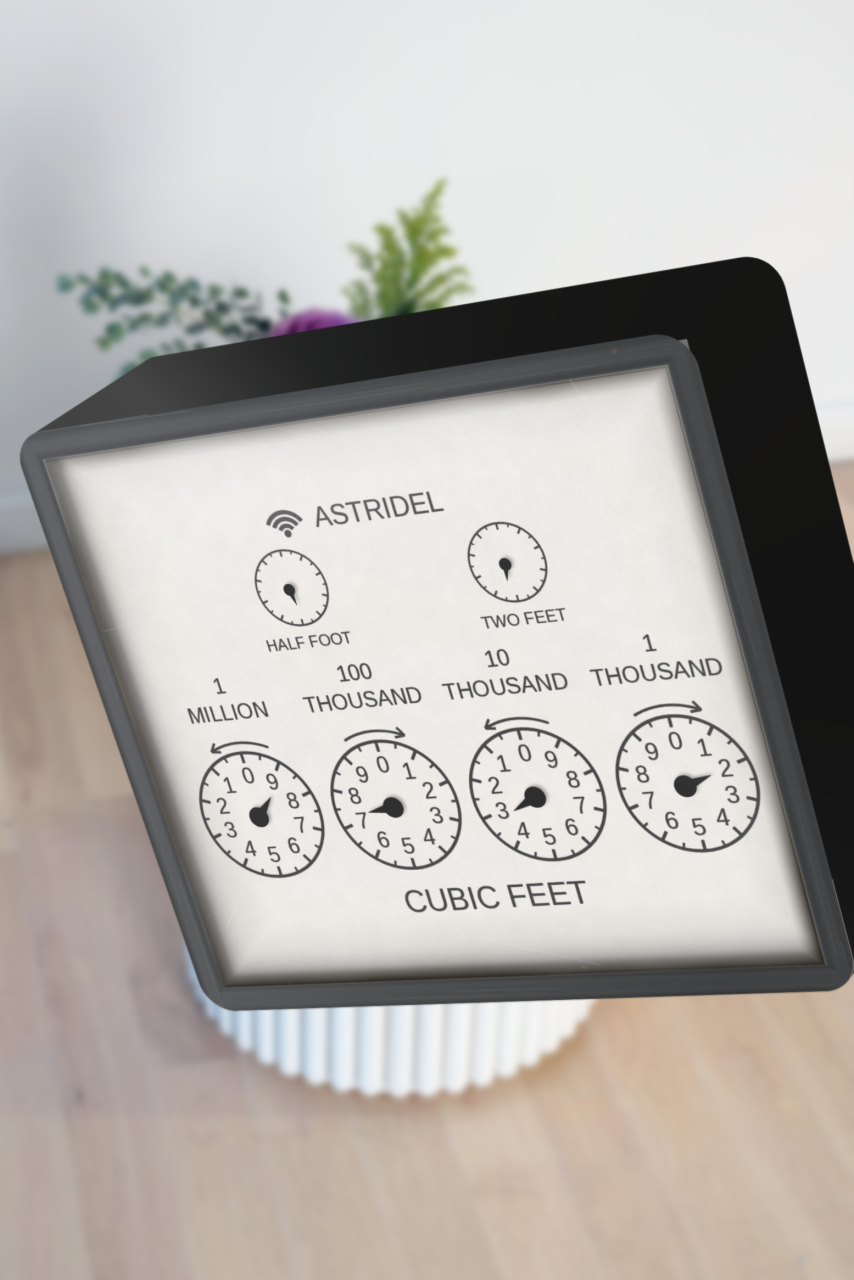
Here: 873200
